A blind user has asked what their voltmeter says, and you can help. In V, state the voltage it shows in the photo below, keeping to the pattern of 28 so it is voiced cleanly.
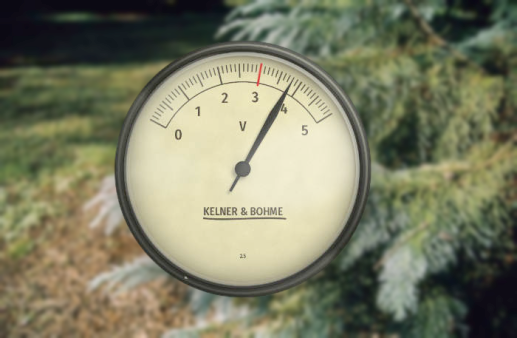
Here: 3.8
